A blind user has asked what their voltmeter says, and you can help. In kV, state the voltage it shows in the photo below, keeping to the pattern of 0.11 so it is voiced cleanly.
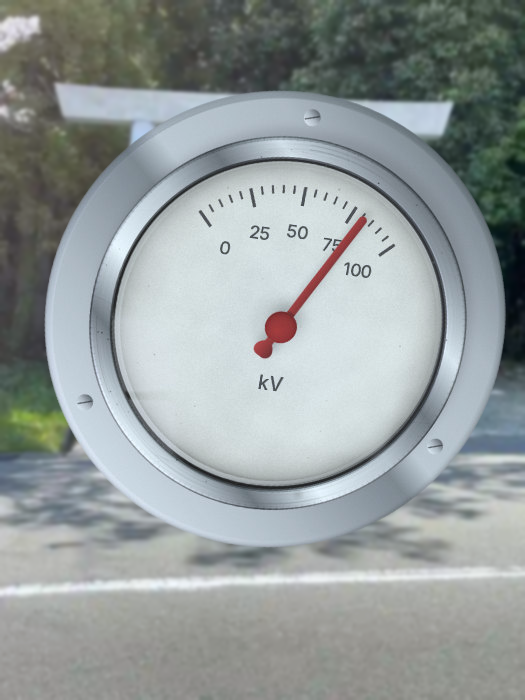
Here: 80
